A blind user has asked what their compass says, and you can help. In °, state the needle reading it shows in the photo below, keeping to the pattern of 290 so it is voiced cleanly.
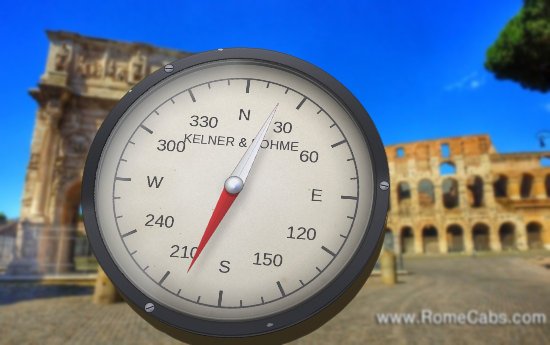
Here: 200
